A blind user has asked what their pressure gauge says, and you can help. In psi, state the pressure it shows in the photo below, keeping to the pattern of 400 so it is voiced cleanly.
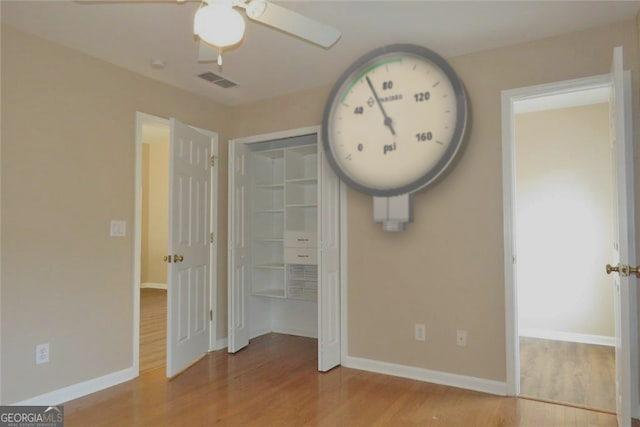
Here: 65
